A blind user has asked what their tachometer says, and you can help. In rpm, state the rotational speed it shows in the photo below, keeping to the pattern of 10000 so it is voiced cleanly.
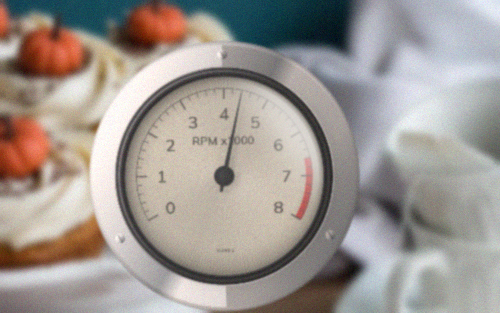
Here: 4400
